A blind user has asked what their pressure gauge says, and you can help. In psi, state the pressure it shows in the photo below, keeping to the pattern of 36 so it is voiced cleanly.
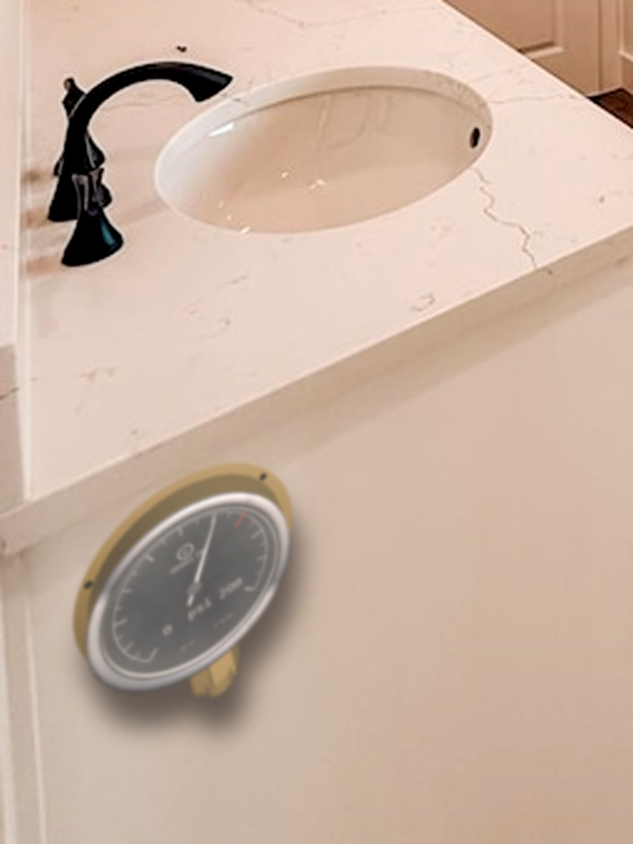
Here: 120
